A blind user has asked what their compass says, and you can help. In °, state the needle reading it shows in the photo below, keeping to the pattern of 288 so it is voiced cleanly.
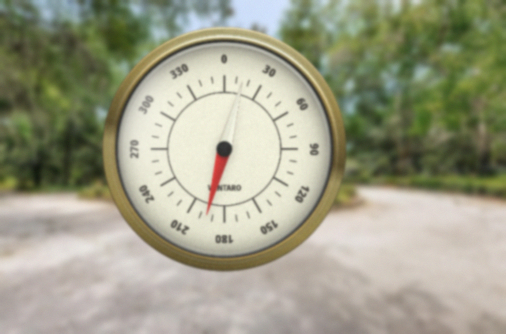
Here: 195
